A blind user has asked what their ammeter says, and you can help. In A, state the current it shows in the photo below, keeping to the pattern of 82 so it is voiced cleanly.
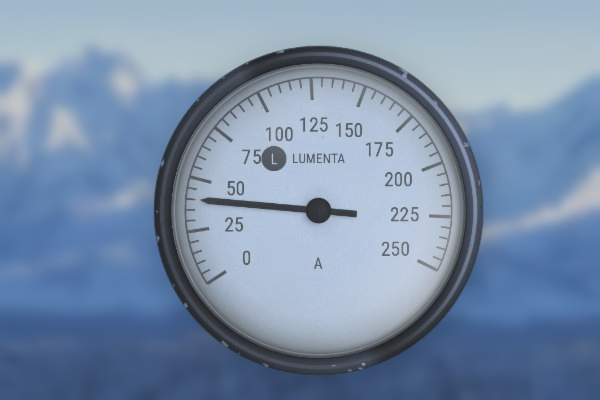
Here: 40
